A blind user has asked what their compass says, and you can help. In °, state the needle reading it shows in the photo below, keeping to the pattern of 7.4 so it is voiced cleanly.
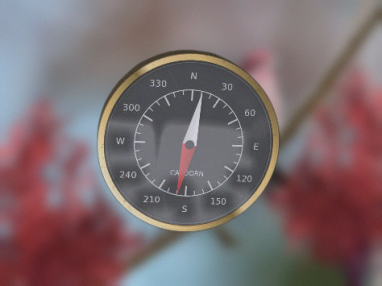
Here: 190
